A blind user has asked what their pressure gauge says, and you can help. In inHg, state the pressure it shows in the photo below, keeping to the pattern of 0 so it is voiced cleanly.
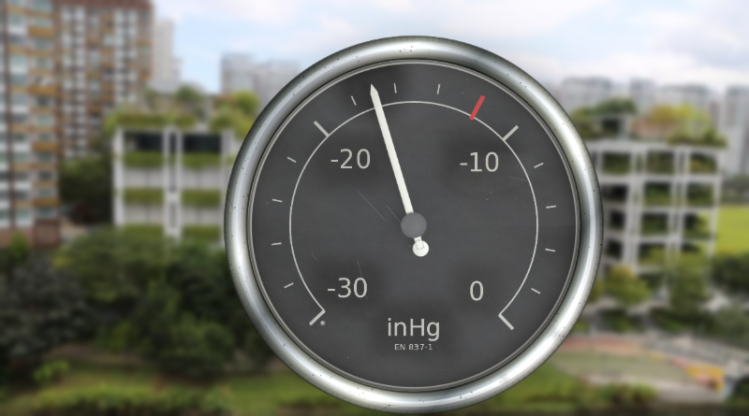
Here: -17
